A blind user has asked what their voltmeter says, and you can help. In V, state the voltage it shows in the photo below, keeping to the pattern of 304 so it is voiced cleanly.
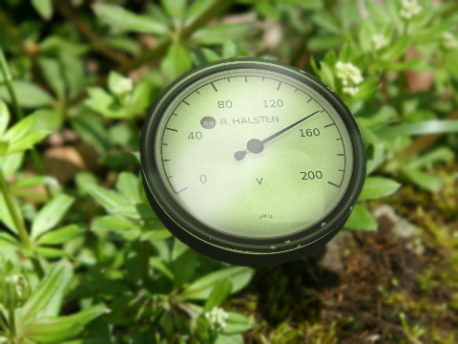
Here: 150
